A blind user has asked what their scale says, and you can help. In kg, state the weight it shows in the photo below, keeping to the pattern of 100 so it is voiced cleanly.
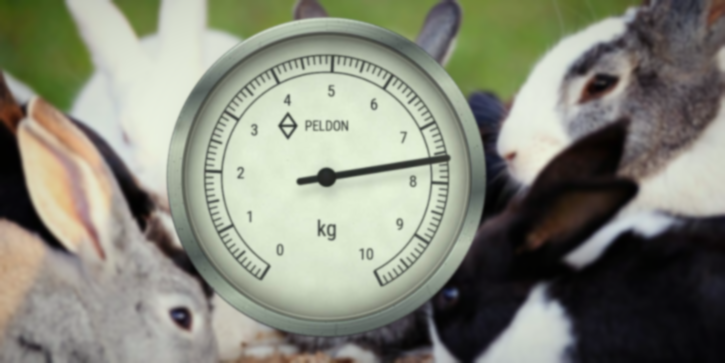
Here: 7.6
